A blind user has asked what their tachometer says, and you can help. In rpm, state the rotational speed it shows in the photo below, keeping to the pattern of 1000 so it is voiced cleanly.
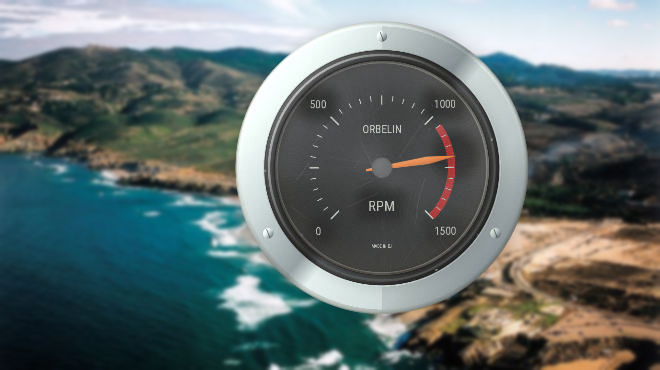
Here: 1200
